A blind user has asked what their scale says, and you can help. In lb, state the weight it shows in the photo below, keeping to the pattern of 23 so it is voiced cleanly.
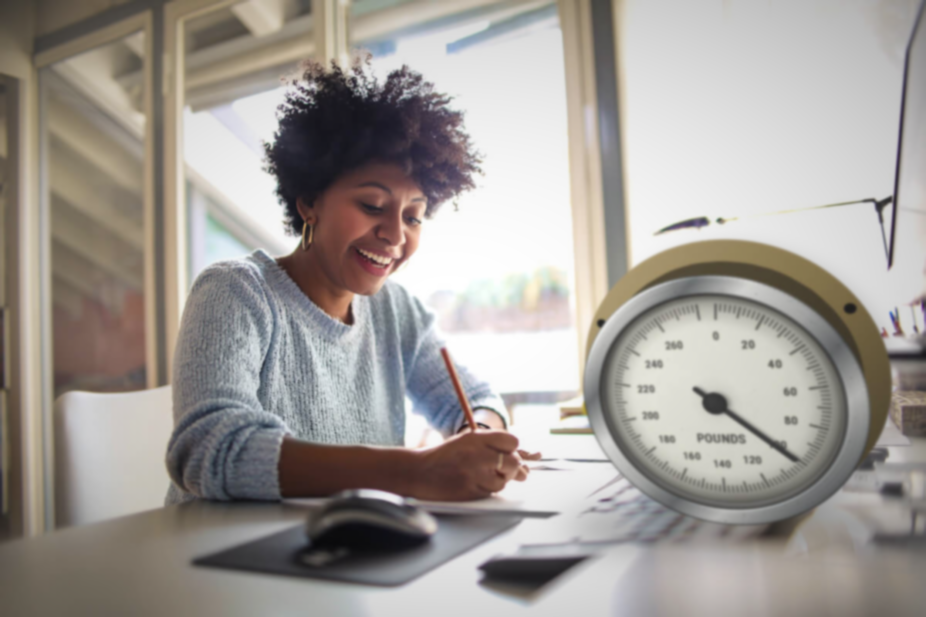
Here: 100
